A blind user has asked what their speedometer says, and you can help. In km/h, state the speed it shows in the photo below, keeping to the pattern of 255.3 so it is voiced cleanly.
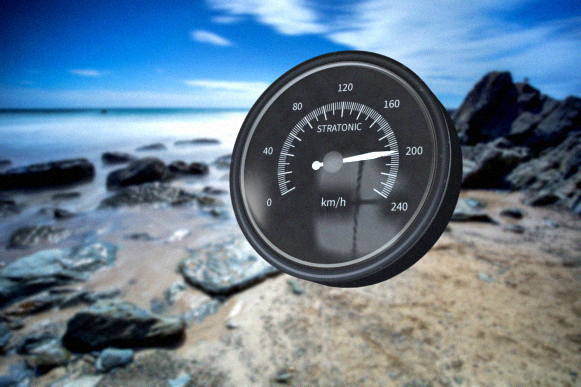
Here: 200
